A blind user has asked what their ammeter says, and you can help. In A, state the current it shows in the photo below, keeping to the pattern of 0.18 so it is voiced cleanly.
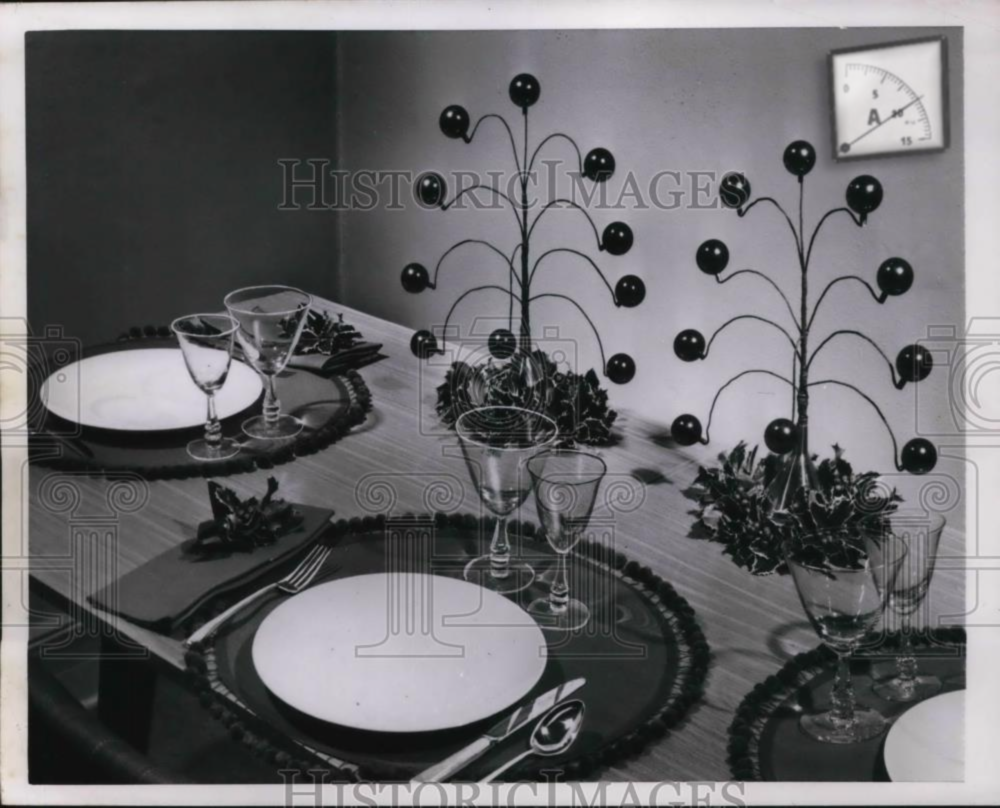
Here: 10
